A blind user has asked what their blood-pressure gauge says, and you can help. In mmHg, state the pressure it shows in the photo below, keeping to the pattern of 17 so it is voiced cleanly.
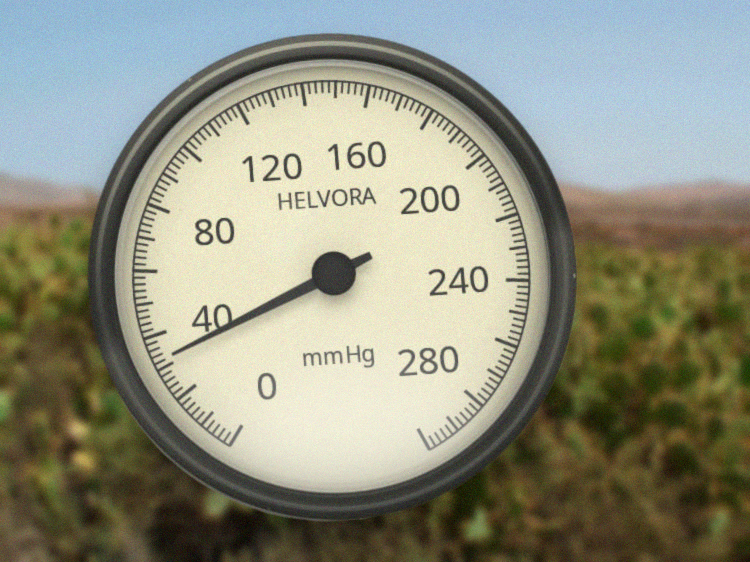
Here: 32
